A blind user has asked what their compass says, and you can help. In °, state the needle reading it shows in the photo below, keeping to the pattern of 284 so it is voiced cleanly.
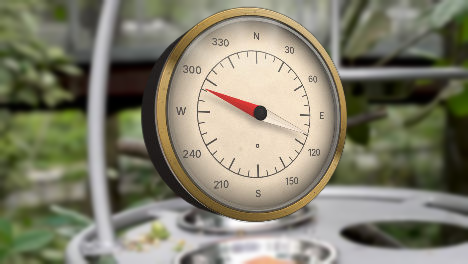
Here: 290
